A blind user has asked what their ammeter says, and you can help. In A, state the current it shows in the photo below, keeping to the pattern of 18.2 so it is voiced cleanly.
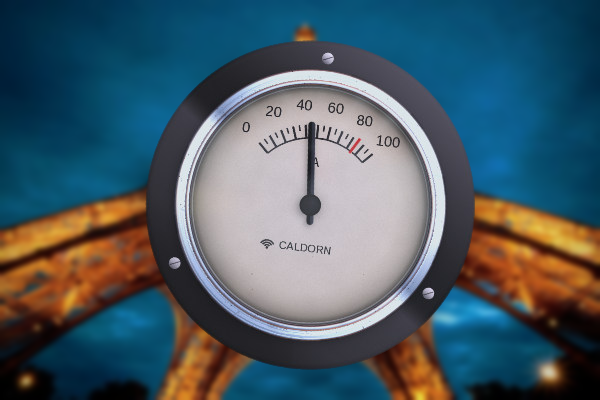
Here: 45
